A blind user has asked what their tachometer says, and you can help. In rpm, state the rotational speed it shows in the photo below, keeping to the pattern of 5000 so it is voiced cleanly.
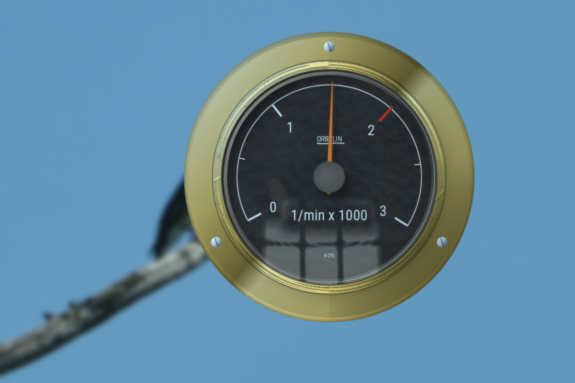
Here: 1500
